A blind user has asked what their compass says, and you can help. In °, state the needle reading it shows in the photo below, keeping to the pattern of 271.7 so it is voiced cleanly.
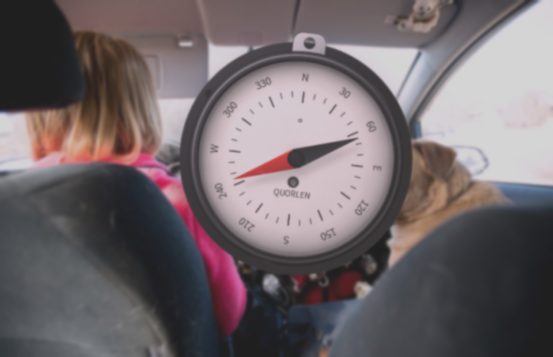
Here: 245
